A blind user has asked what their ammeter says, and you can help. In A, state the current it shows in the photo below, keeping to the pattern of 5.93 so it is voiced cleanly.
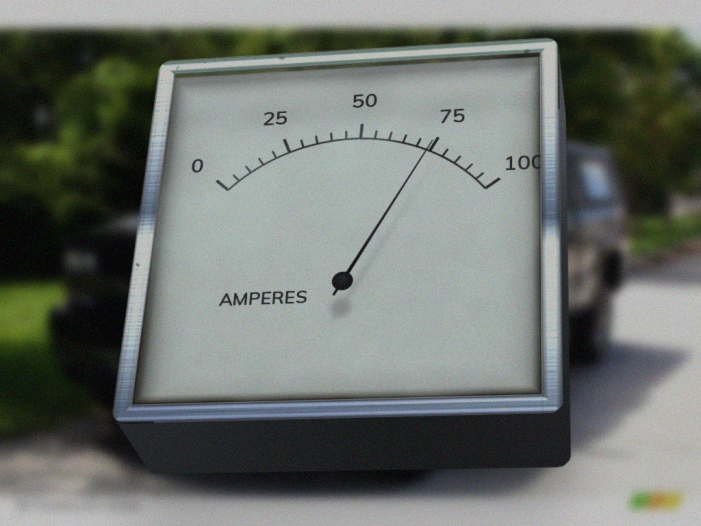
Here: 75
